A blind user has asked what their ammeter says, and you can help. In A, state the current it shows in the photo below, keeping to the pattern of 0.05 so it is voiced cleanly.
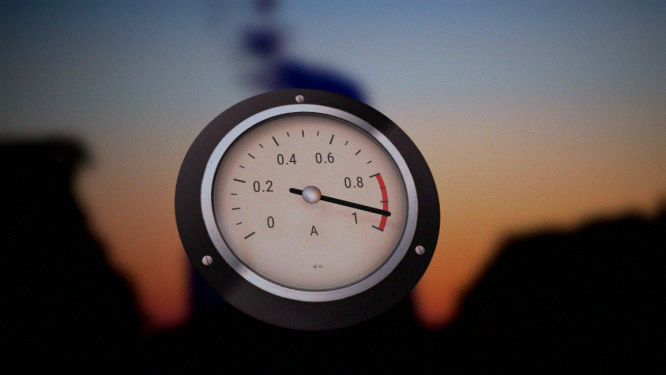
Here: 0.95
